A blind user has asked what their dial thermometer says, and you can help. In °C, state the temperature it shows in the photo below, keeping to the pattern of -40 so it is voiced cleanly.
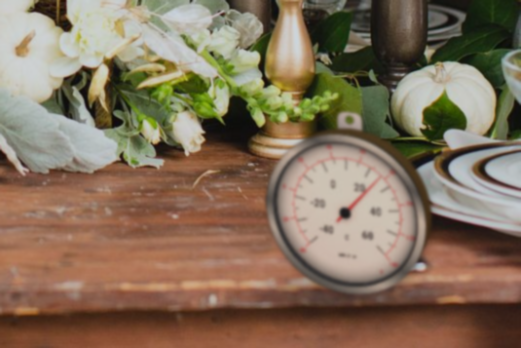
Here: 25
